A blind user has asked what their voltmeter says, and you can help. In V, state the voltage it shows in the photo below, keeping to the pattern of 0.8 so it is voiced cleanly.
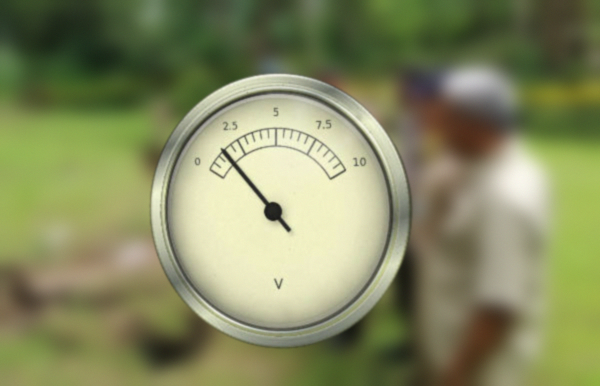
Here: 1.5
